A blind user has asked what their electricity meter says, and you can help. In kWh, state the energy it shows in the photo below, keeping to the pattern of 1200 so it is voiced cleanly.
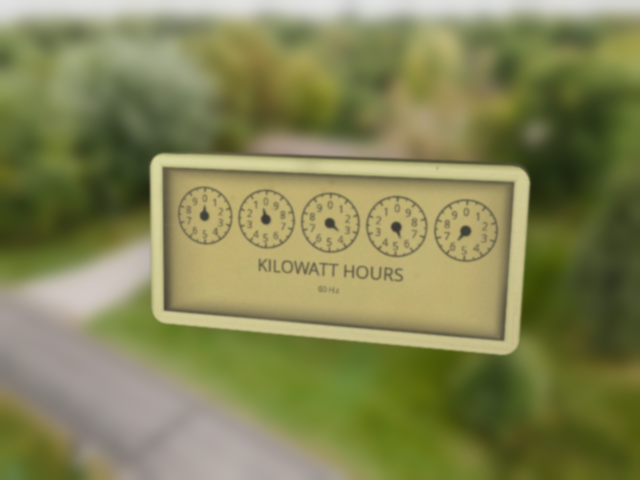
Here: 356
